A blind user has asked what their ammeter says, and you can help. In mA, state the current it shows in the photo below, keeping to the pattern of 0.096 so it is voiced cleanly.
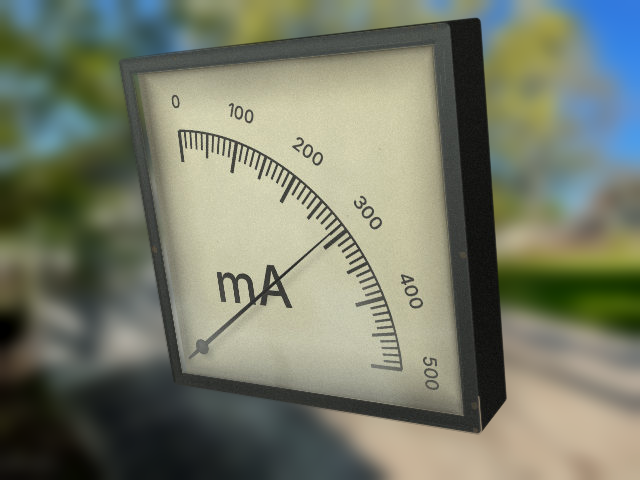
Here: 290
